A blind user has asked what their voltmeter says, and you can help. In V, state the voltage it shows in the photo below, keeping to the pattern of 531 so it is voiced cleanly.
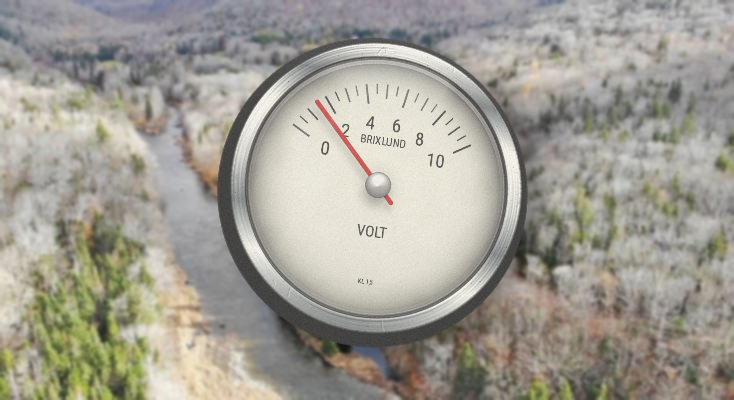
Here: 1.5
